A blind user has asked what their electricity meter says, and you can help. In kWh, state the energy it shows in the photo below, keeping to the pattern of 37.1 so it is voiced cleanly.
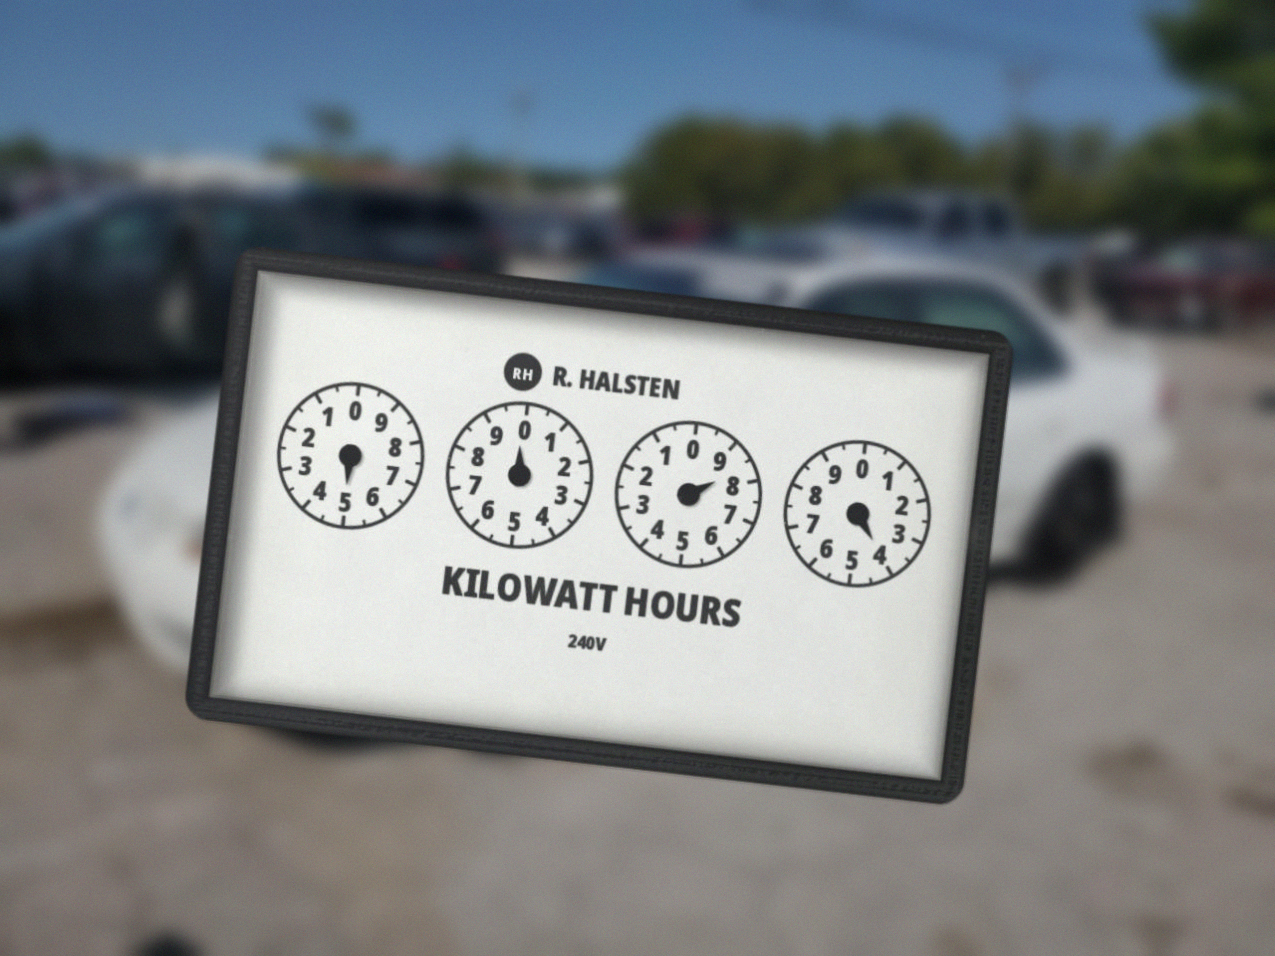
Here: 4984
